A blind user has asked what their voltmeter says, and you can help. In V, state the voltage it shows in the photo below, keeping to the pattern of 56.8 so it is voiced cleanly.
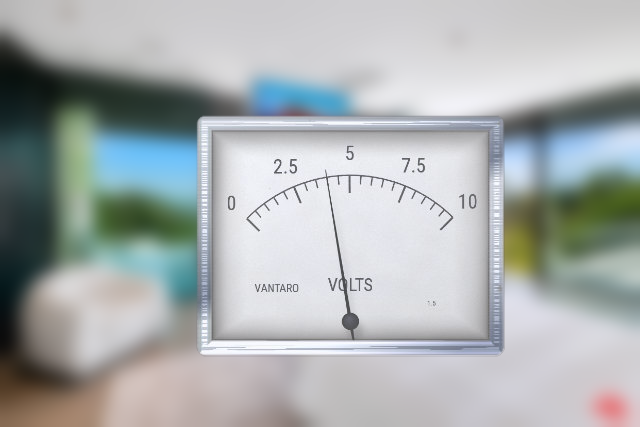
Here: 4
